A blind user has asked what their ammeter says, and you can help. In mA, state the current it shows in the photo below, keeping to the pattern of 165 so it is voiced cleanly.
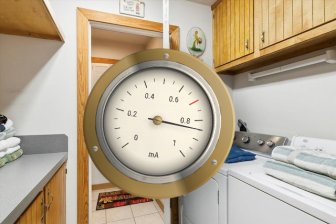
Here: 0.85
